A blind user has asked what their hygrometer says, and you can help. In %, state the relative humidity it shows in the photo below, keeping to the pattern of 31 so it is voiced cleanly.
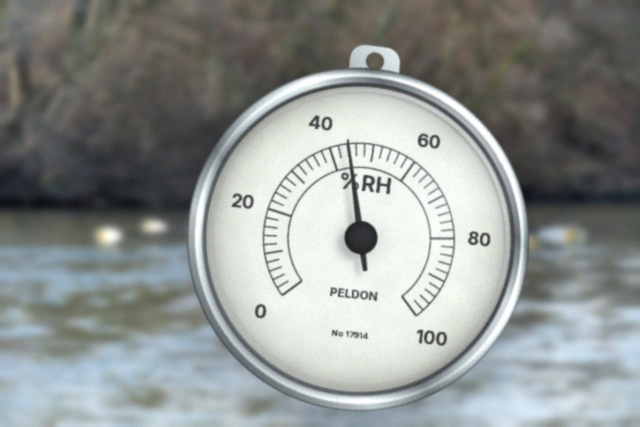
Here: 44
